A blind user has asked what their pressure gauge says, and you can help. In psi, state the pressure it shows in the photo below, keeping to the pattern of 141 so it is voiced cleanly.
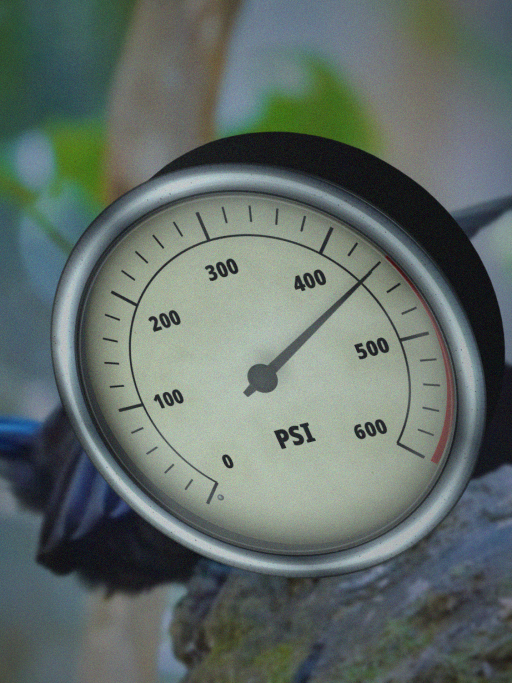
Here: 440
